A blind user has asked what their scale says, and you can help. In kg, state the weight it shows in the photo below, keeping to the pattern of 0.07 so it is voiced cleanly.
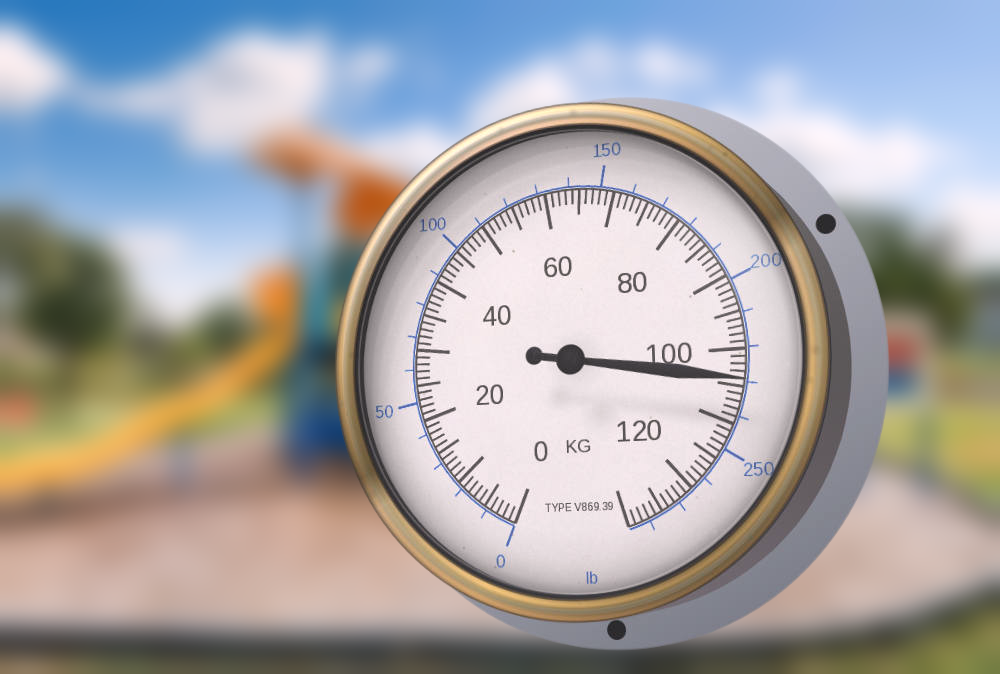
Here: 104
